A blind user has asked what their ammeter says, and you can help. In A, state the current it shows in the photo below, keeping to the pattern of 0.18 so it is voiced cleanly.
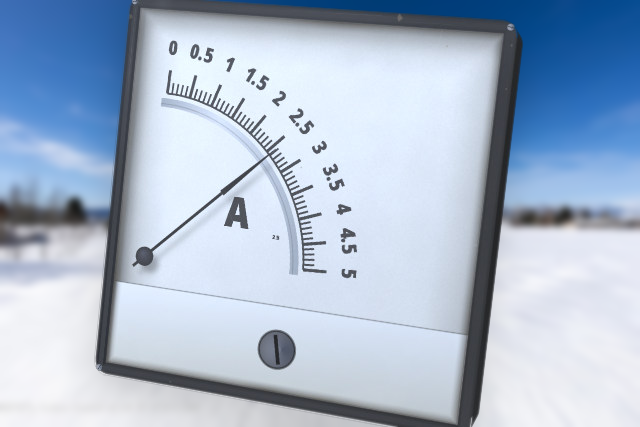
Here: 2.6
